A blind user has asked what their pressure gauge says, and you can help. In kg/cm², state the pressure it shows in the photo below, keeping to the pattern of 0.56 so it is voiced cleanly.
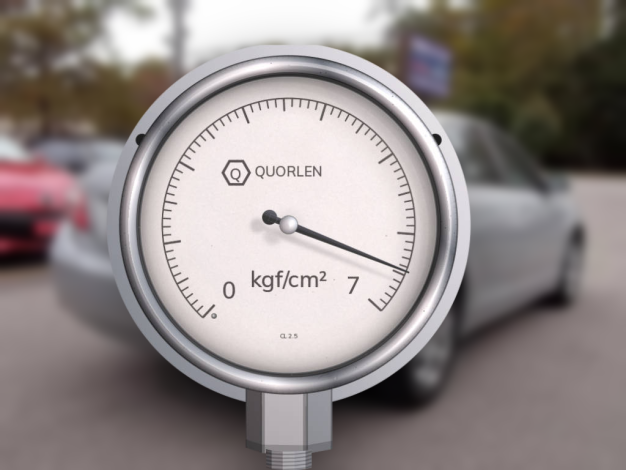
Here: 6.45
